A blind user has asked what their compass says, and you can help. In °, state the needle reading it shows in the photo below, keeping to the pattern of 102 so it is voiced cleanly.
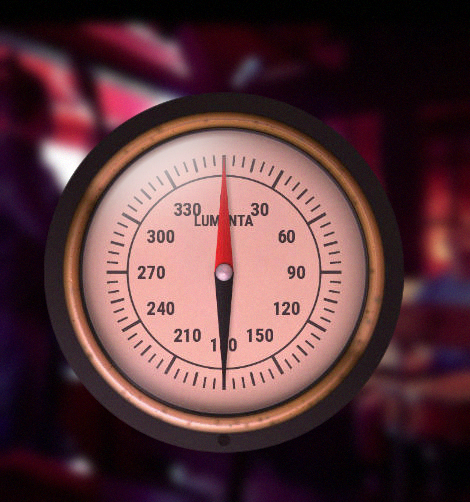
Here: 0
